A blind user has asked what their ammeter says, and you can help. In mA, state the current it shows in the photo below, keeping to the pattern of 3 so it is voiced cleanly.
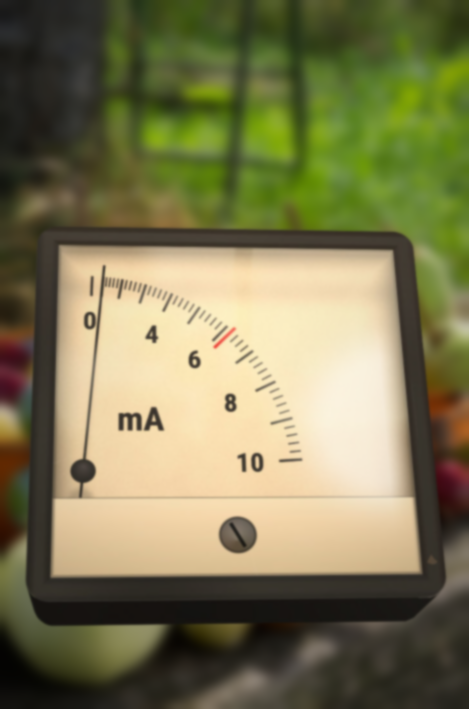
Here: 1
